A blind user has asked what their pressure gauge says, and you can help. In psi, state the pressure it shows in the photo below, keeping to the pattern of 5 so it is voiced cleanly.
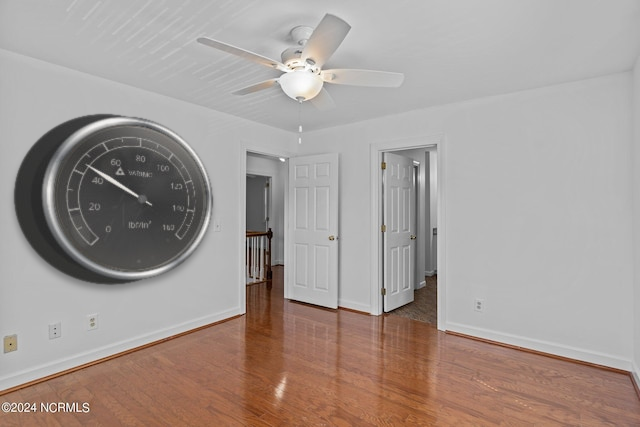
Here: 45
